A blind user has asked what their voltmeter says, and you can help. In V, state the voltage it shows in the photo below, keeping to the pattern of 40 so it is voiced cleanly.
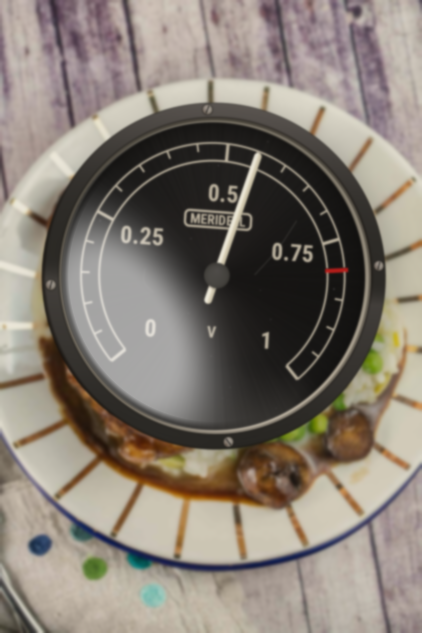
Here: 0.55
